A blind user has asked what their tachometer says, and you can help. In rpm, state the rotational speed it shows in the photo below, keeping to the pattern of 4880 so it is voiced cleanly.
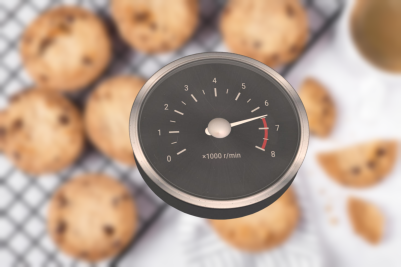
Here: 6500
